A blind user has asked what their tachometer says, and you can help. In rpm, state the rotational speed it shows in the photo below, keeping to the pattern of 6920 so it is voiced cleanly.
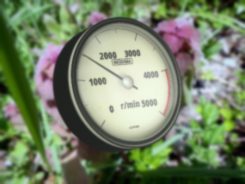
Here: 1500
